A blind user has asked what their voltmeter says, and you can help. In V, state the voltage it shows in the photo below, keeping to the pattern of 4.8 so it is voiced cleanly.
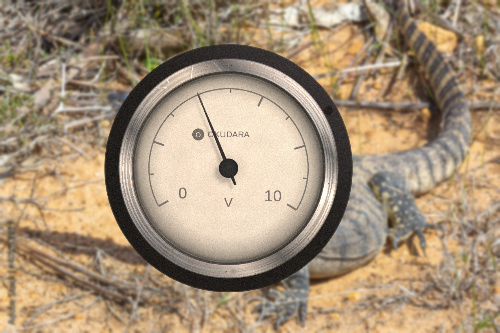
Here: 4
